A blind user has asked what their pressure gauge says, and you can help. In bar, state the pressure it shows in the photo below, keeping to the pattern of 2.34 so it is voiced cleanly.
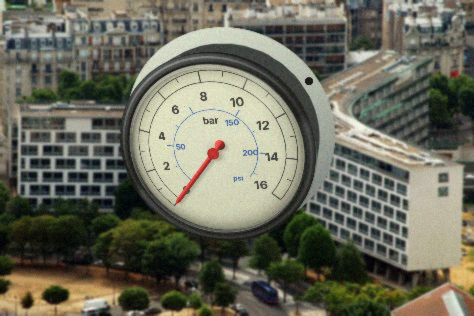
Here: 0
